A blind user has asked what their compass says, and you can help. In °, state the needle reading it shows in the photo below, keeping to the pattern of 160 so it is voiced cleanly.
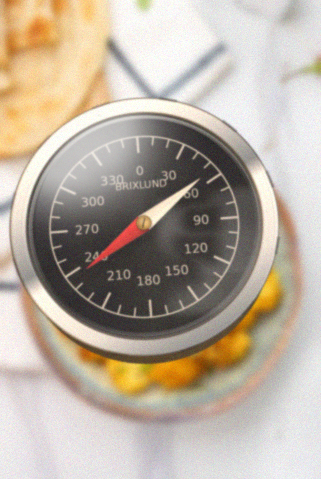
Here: 235
